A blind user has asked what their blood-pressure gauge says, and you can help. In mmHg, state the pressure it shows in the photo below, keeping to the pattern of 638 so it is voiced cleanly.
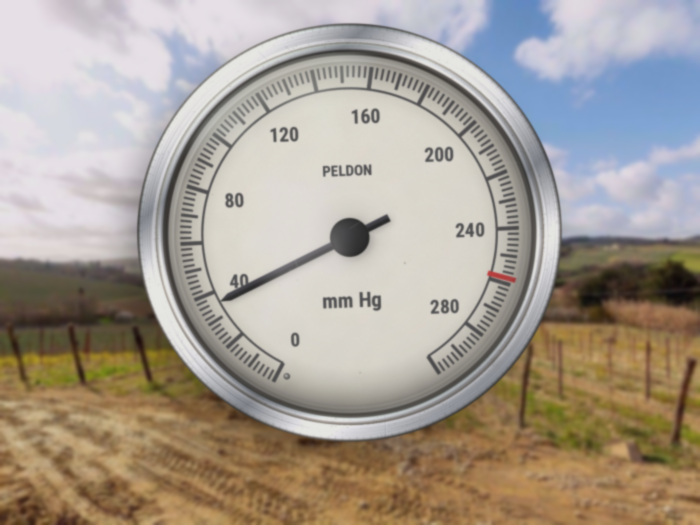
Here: 36
